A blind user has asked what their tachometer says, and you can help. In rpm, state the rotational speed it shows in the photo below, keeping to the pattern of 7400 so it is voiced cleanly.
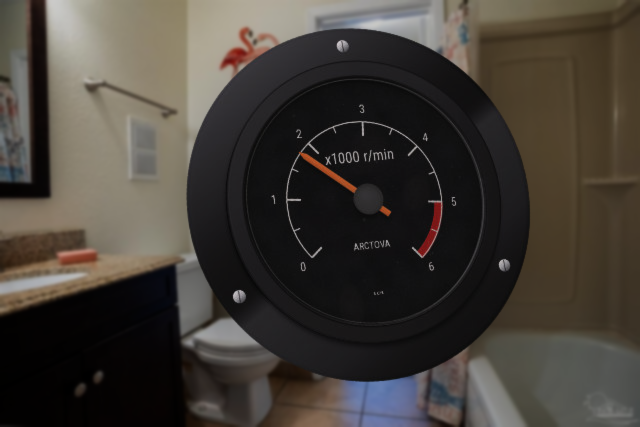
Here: 1750
